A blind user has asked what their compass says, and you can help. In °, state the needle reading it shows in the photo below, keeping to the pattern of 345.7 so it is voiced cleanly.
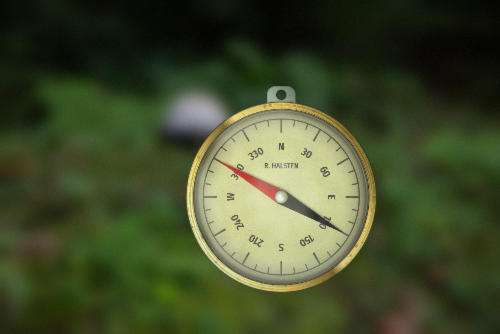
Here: 300
